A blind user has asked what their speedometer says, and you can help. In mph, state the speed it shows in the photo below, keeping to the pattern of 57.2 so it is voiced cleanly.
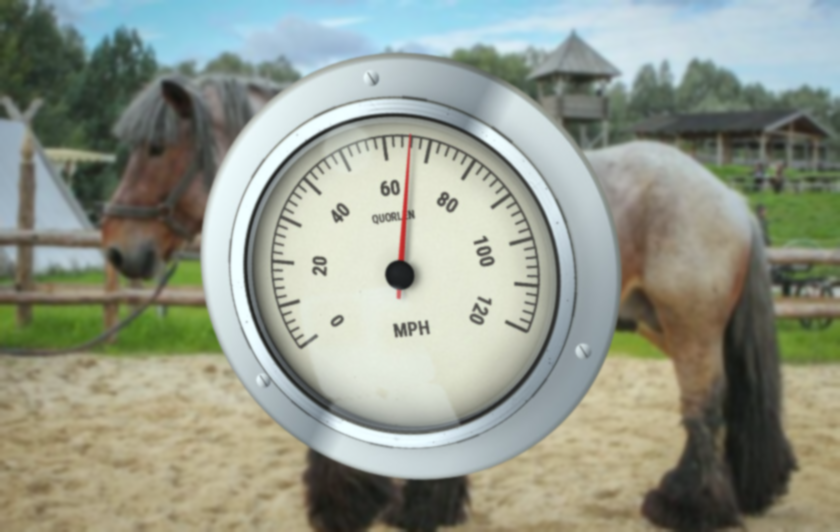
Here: 66
